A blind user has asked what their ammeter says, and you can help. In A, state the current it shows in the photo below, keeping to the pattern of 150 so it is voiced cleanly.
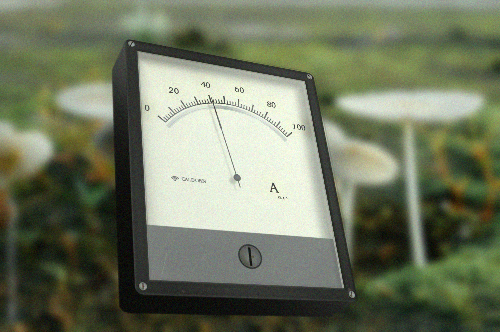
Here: 40
